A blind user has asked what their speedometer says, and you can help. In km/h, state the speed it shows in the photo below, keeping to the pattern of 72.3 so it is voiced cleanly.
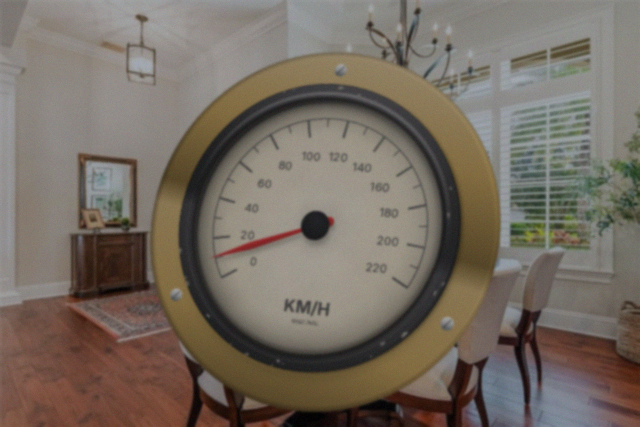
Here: 10
